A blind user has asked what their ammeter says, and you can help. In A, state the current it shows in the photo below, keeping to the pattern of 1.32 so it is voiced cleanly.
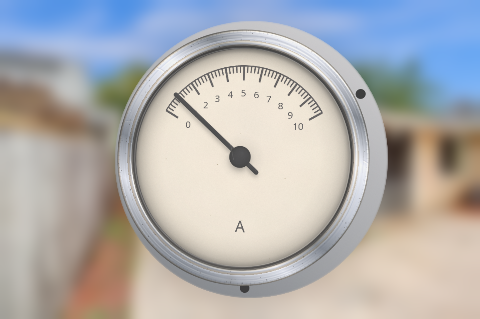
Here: 1
